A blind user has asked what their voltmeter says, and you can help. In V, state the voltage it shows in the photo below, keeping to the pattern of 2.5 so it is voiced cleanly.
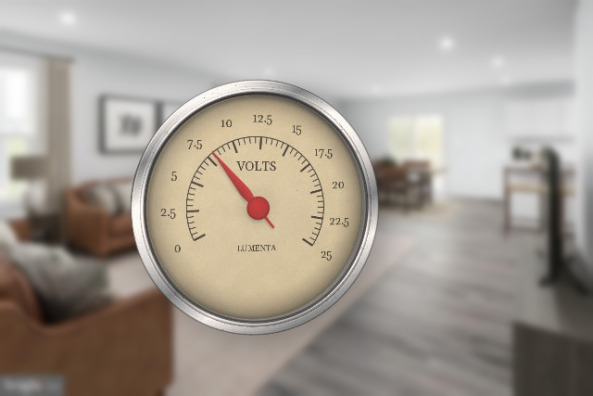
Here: 8
